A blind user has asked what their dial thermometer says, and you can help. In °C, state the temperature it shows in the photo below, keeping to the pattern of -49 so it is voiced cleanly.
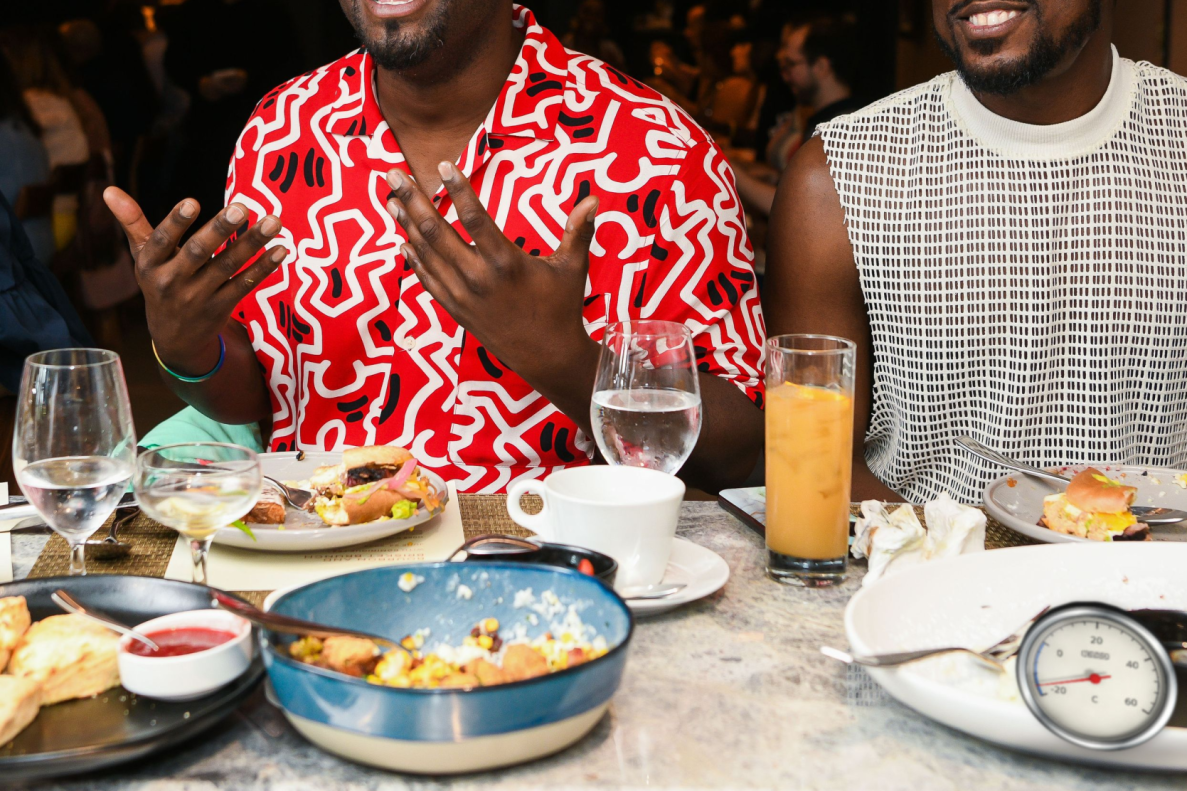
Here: -16
